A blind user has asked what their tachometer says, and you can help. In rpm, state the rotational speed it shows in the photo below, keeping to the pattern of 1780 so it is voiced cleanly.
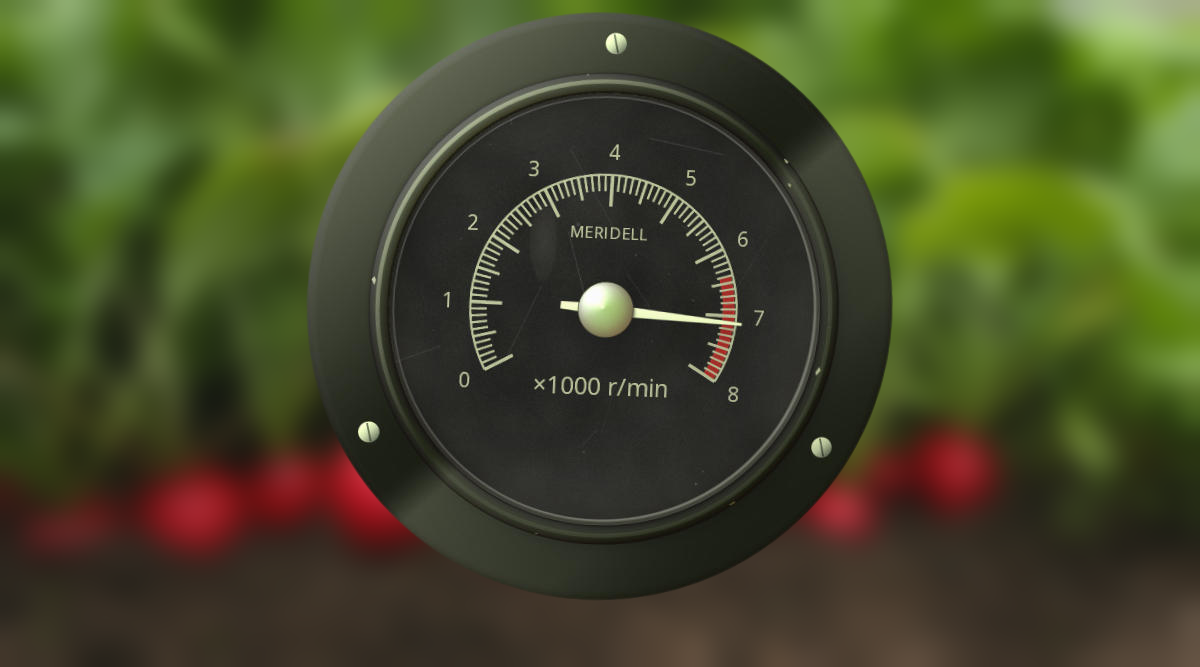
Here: 7100
